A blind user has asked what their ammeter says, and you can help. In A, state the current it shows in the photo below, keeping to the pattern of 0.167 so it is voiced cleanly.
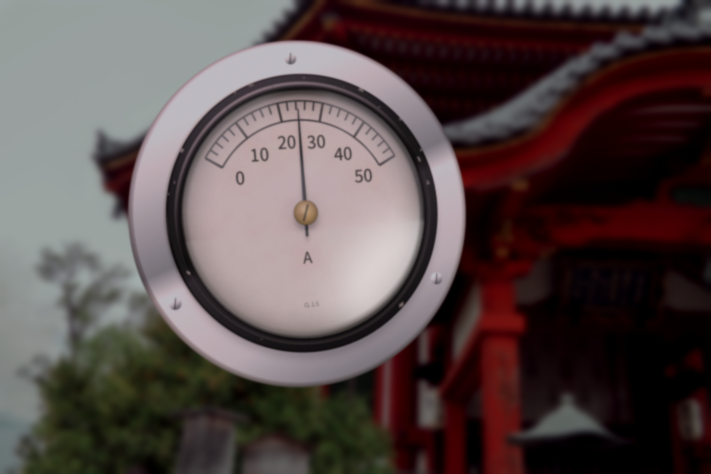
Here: 24
